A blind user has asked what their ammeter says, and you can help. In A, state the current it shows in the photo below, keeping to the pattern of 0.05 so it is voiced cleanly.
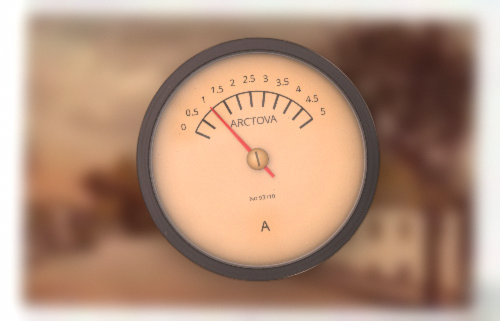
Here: 1
